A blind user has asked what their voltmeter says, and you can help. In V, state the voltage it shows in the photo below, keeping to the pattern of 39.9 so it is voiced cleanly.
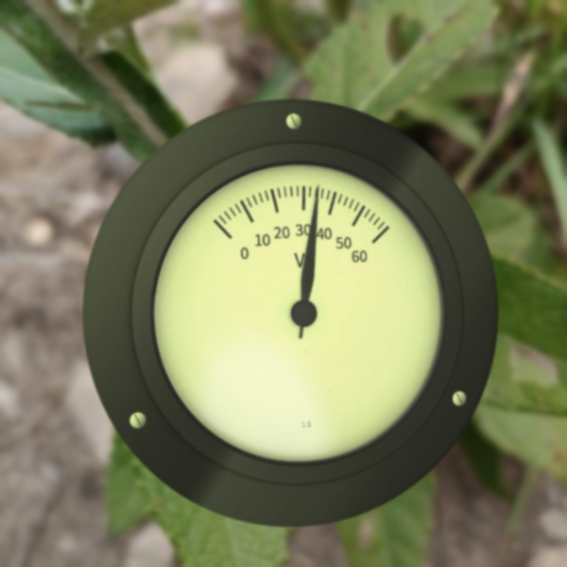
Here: 34
